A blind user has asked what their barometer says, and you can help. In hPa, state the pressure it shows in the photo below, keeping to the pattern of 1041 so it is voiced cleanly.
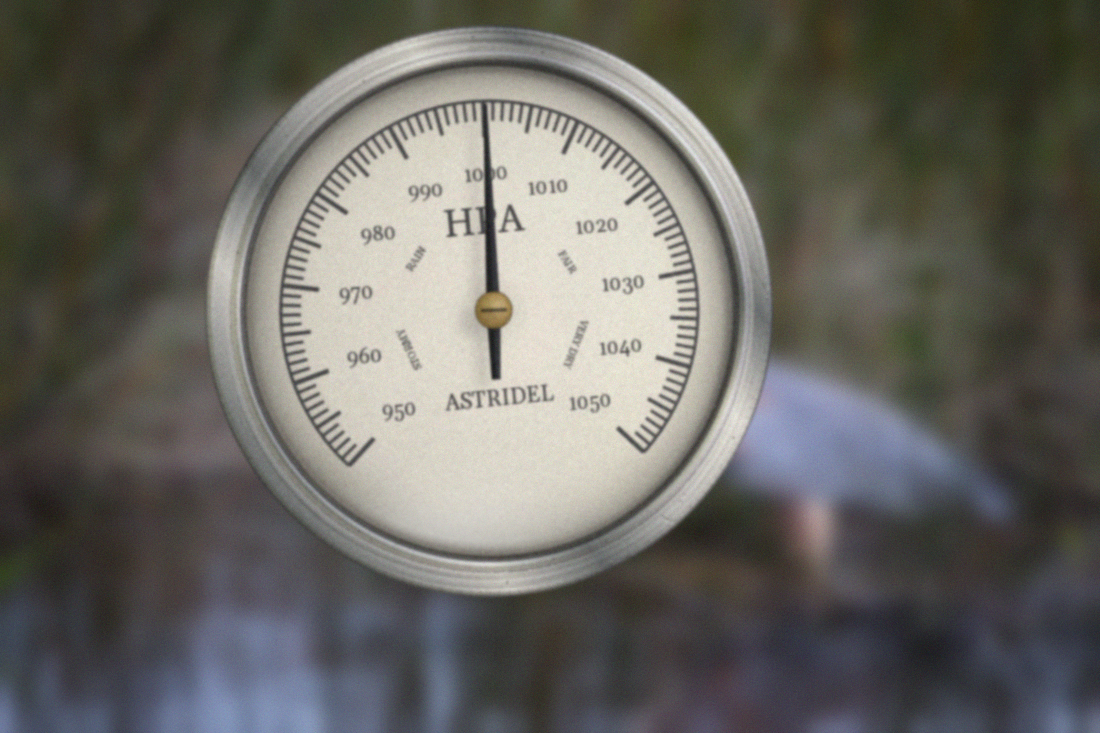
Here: 1000
